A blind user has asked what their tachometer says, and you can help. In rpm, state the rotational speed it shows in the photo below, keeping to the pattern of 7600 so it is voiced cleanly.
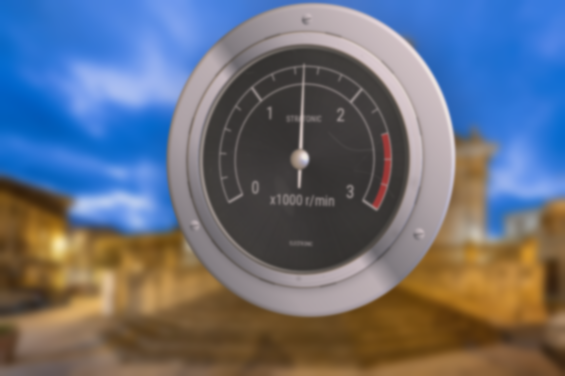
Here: 1500
